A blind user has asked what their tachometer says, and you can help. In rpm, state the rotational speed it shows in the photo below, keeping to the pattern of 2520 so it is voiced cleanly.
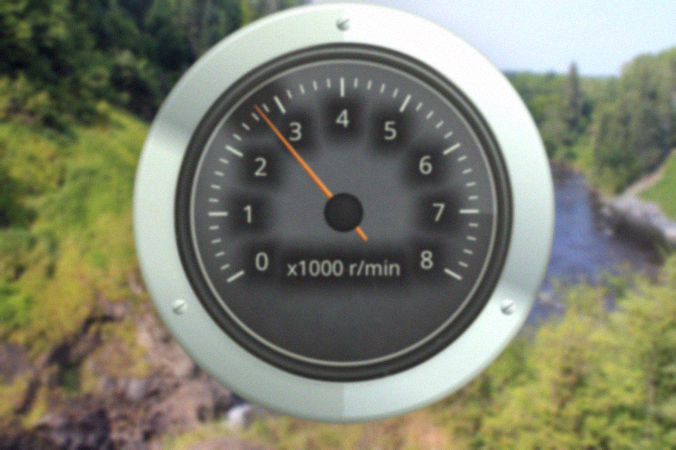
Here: 2700
